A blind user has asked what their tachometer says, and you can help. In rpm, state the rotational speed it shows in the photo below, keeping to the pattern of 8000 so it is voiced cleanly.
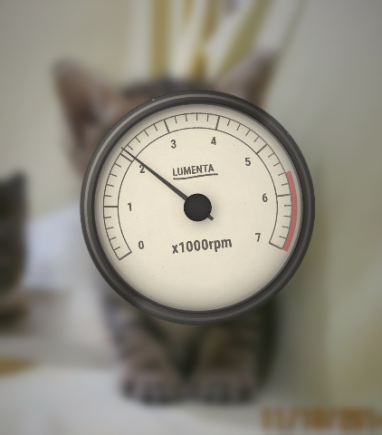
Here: 2100
